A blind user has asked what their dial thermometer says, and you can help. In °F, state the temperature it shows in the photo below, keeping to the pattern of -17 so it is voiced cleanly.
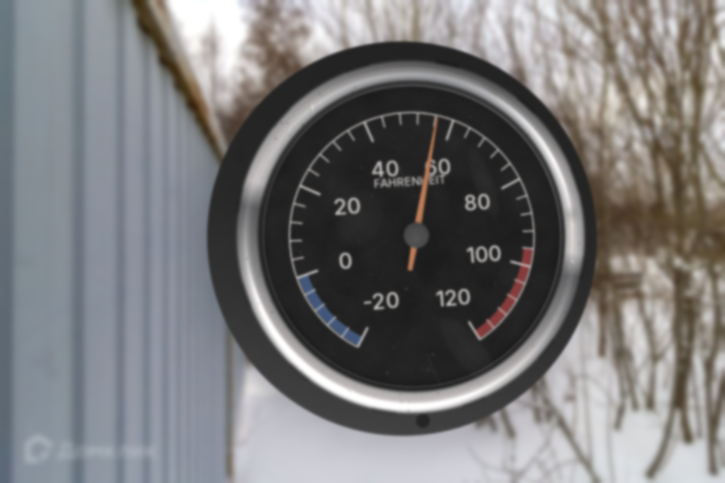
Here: 56
